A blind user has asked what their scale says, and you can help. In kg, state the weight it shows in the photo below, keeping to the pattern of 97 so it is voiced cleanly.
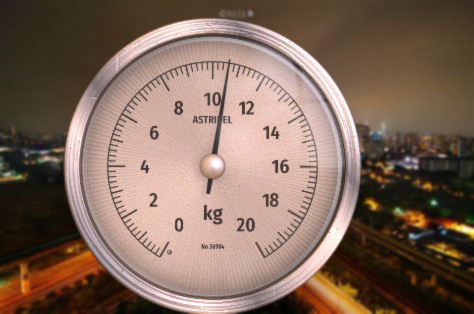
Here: 10.6
